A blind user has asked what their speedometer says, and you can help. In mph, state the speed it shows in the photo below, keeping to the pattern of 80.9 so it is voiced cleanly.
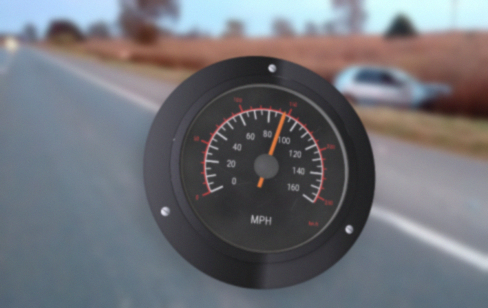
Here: 90
